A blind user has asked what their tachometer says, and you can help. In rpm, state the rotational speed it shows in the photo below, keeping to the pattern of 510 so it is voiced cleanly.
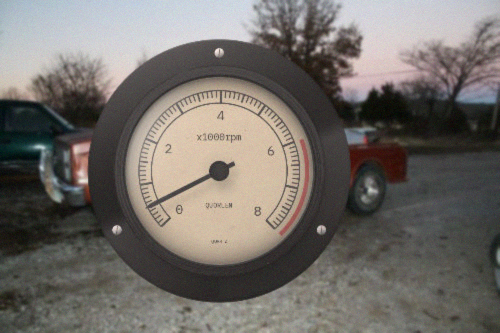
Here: 500
